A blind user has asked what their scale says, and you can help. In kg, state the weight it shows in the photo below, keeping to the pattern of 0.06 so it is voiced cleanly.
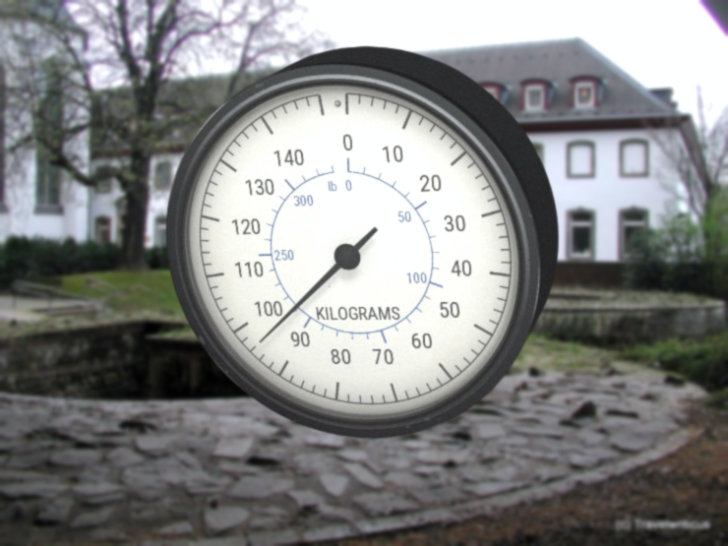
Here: 96
